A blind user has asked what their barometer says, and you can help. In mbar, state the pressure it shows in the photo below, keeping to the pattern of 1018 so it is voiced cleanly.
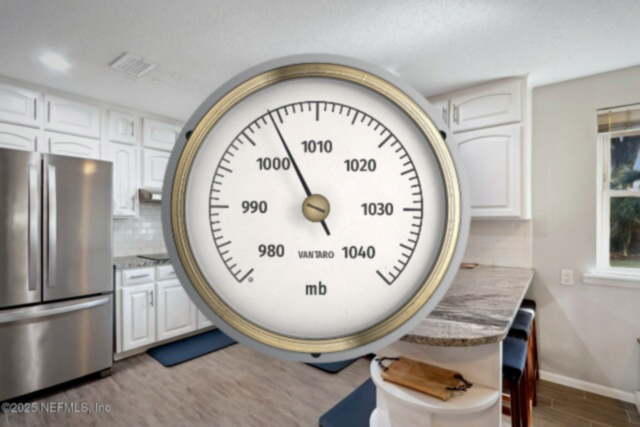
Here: 1004
